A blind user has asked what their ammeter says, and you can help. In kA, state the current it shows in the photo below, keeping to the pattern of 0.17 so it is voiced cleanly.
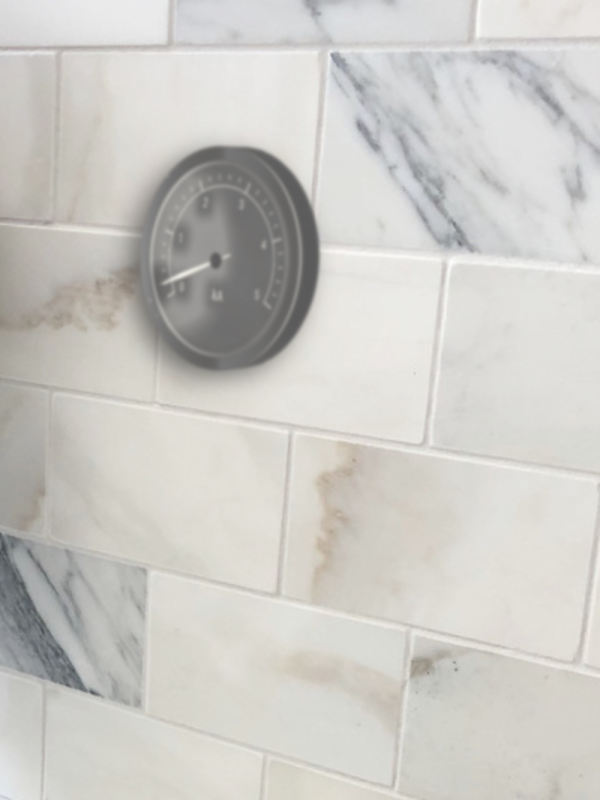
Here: 0.2
